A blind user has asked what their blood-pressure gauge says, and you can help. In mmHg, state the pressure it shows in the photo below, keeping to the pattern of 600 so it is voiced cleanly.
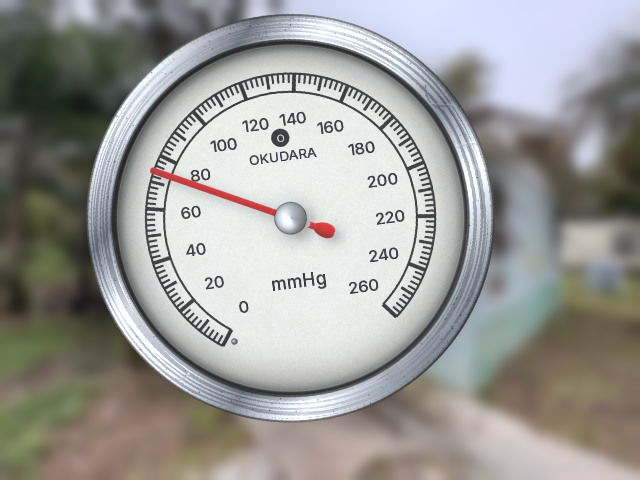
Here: 74
